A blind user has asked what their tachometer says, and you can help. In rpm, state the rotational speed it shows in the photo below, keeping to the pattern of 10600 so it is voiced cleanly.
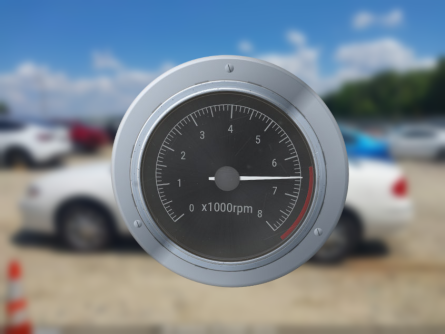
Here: 6500
